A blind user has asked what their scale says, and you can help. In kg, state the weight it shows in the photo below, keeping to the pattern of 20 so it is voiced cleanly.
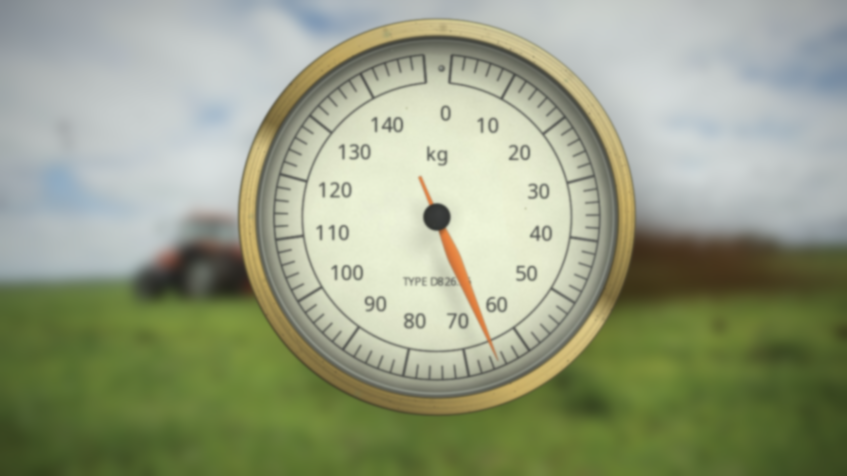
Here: 65
